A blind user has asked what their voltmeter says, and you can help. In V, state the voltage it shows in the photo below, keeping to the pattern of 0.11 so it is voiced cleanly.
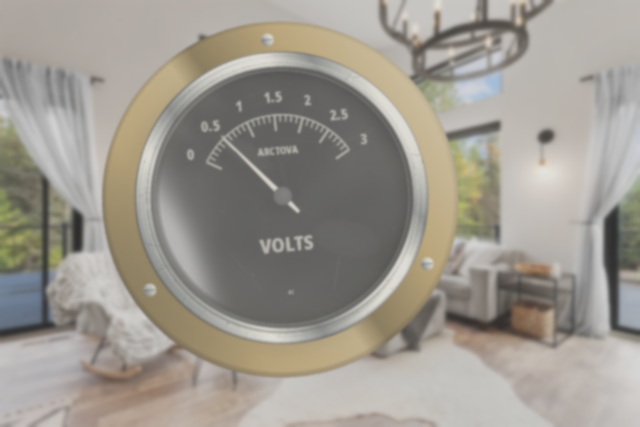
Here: 0.5
